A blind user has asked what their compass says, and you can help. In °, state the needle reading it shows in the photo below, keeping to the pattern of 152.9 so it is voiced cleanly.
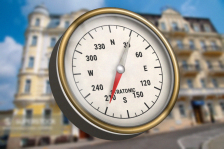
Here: 210
